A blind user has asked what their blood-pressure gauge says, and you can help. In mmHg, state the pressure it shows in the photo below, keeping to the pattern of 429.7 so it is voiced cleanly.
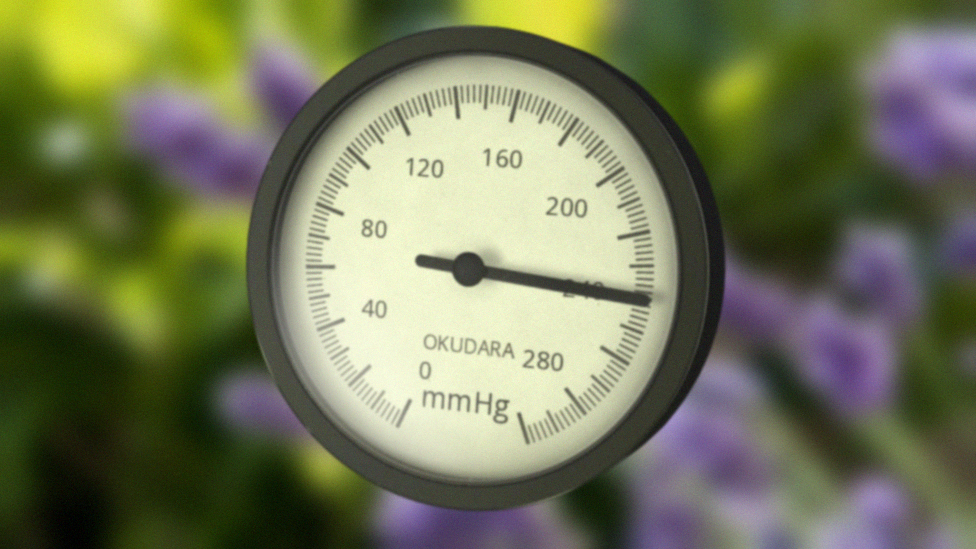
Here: 240
